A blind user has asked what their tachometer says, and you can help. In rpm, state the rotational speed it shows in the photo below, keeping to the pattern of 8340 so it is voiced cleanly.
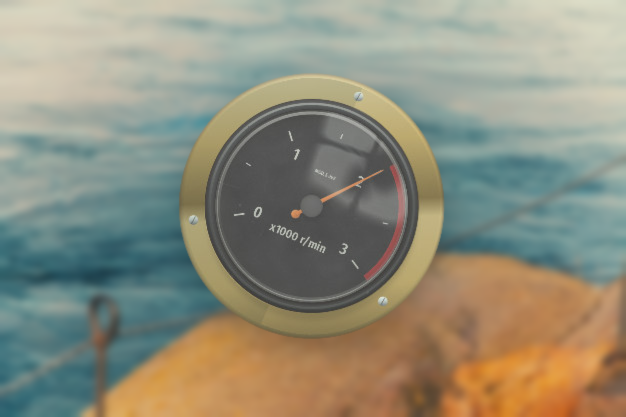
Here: 2000
